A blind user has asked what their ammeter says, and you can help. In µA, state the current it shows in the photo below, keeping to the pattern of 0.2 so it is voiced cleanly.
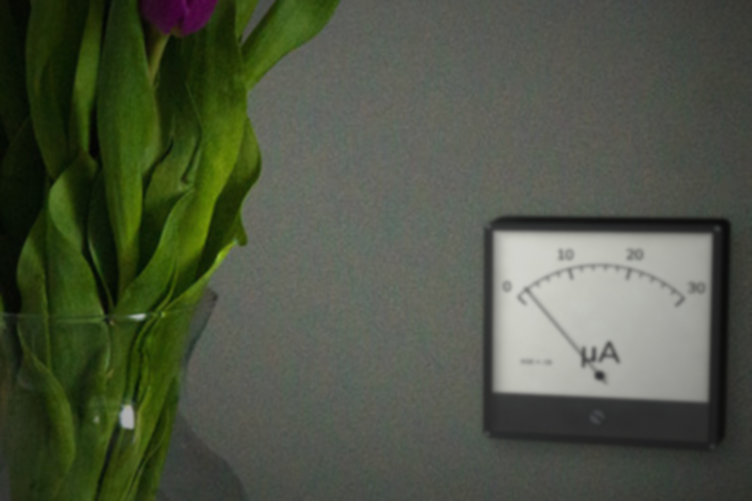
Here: 2
